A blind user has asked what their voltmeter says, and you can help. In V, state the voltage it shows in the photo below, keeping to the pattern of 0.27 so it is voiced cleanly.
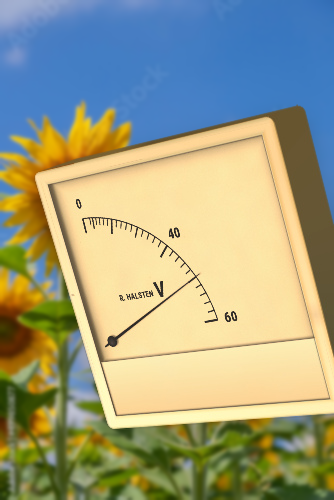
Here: 50
